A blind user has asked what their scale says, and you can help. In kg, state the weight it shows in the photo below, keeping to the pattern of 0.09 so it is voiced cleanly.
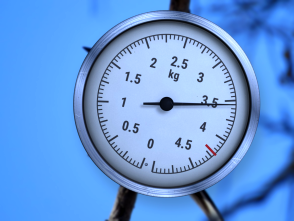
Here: 3.55
